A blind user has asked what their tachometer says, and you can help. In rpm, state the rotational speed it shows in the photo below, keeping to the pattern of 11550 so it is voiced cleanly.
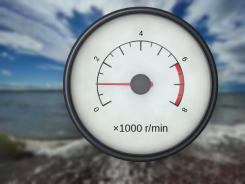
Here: 1000
